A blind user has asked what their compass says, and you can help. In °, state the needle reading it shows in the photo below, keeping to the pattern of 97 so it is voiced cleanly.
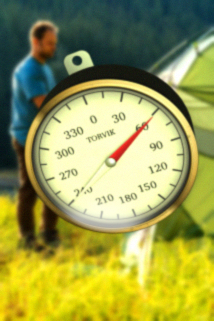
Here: 60
